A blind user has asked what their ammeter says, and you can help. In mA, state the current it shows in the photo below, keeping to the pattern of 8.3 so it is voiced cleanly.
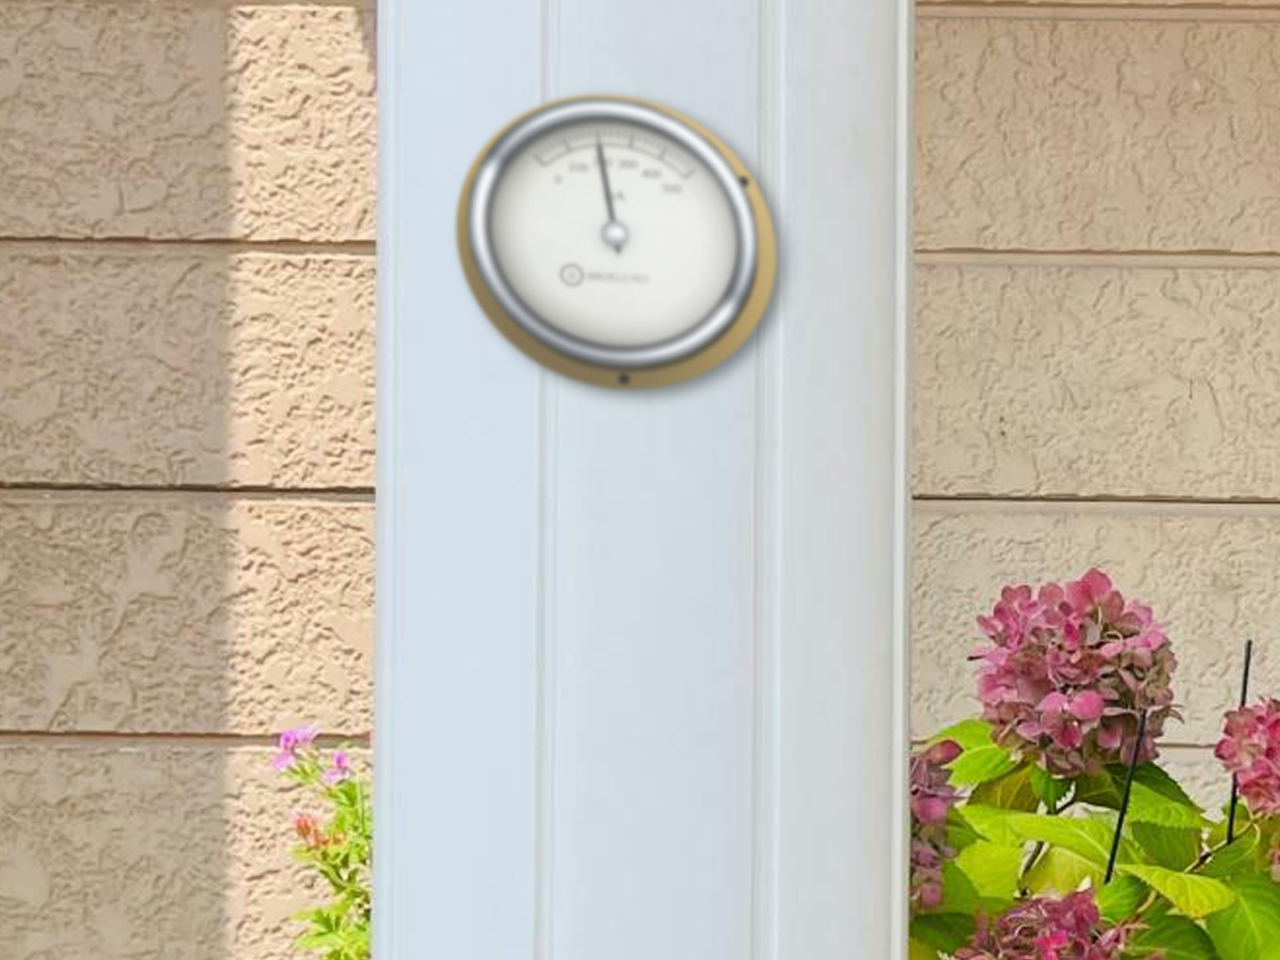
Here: 200
